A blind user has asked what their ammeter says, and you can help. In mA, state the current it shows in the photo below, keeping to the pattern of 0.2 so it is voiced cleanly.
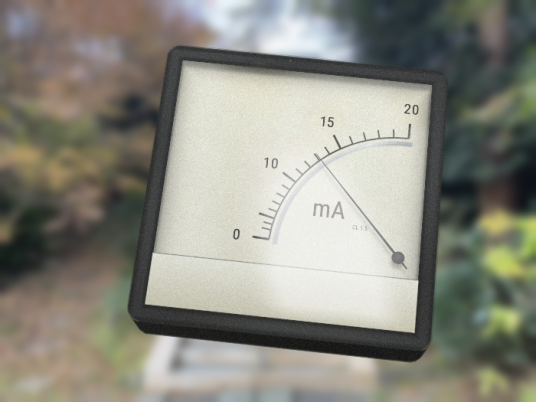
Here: 13
